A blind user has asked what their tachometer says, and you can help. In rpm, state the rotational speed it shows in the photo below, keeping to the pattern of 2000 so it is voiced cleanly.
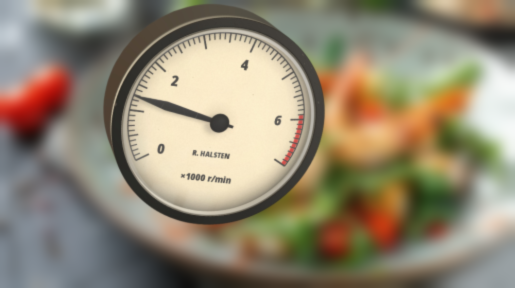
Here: 1300
